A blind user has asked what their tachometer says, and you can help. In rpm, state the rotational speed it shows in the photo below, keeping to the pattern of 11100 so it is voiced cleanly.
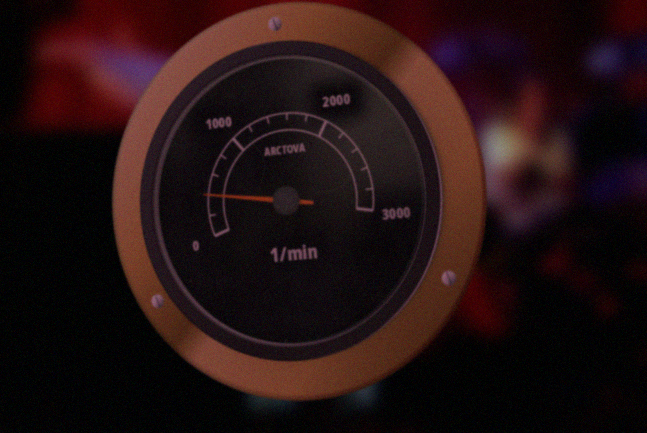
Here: 400
